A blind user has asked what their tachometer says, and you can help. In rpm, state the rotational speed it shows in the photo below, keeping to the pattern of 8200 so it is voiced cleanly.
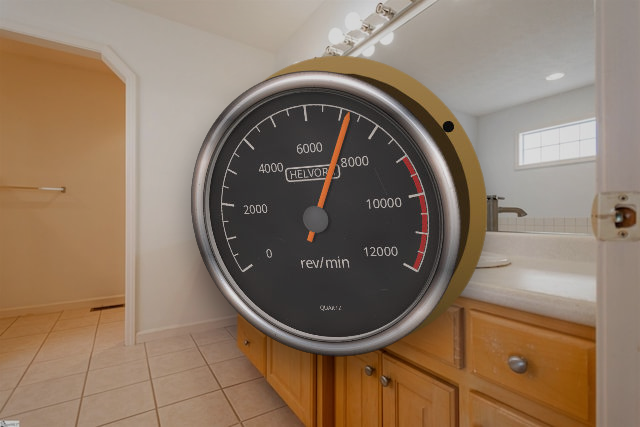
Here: 7250
